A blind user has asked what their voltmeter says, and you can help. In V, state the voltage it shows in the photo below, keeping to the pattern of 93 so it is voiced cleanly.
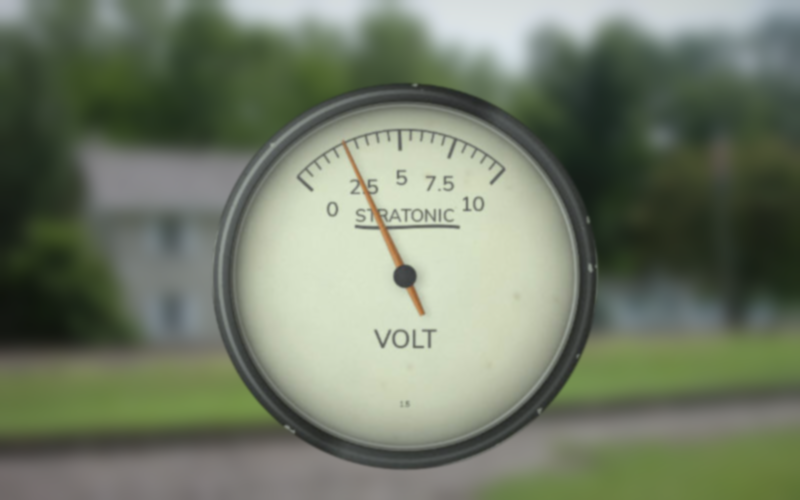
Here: 2.5
